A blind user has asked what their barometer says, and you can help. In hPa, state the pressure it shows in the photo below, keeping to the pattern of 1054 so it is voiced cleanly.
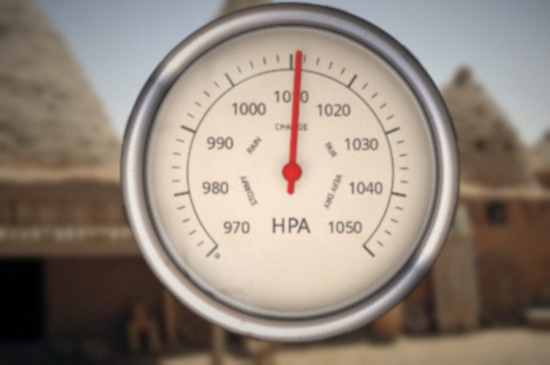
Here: 1011
